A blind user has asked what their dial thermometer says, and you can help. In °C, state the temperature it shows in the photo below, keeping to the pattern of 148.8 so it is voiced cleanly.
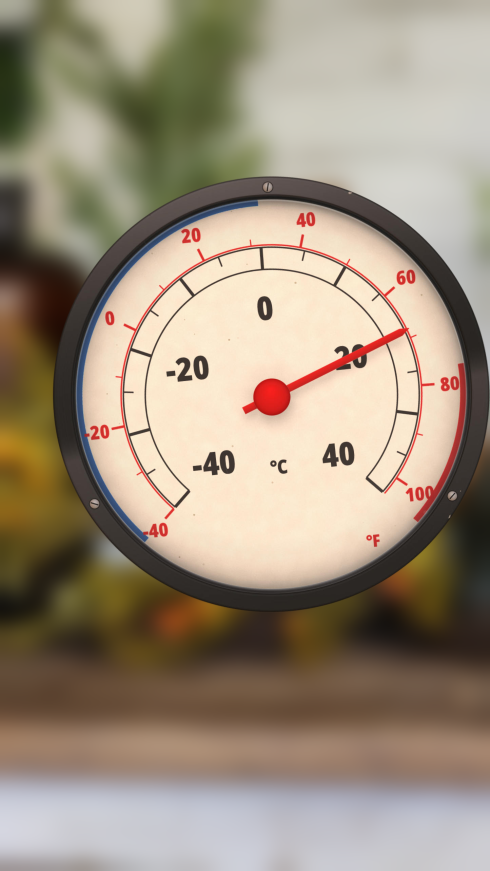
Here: 20
